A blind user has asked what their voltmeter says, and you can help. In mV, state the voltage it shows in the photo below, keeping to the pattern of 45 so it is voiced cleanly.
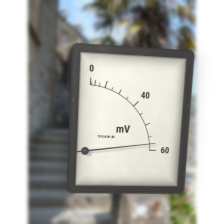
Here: 57.5
